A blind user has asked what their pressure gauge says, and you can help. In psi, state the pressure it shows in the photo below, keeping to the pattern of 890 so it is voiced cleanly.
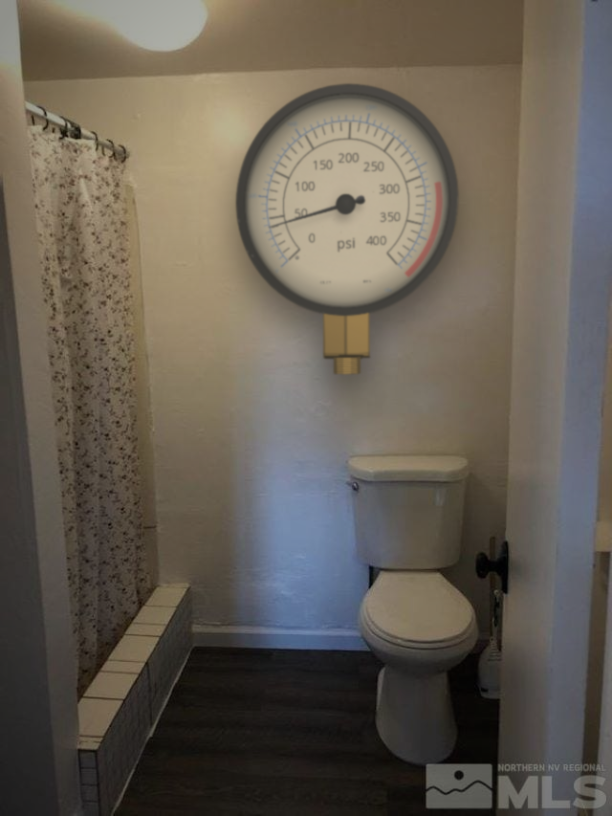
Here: 40
